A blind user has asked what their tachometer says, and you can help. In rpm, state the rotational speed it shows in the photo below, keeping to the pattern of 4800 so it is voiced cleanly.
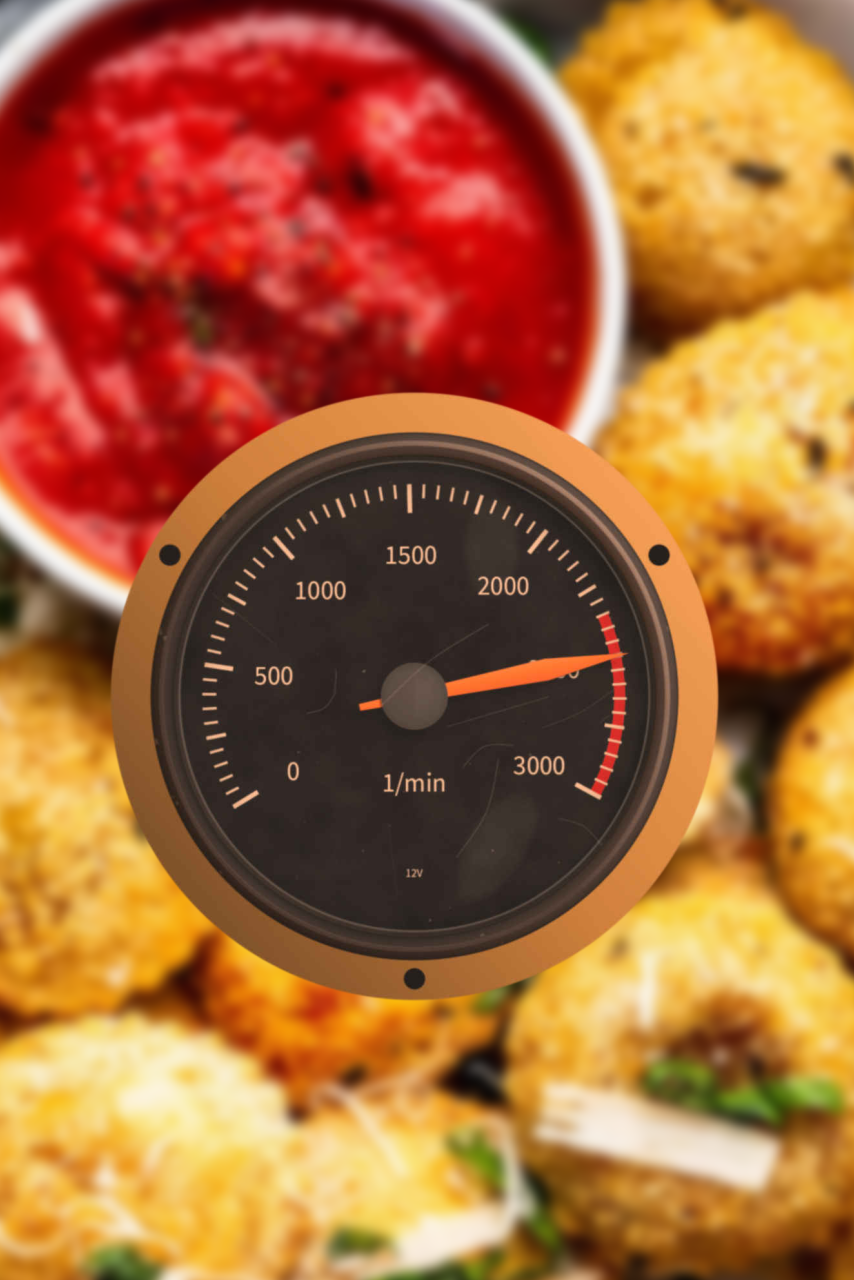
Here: 2500
